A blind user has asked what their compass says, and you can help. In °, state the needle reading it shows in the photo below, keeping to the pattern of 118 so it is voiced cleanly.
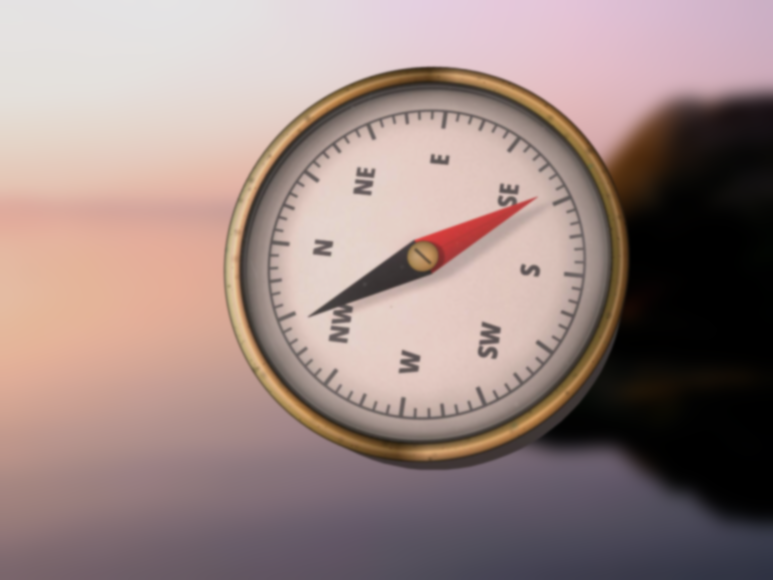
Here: 145
